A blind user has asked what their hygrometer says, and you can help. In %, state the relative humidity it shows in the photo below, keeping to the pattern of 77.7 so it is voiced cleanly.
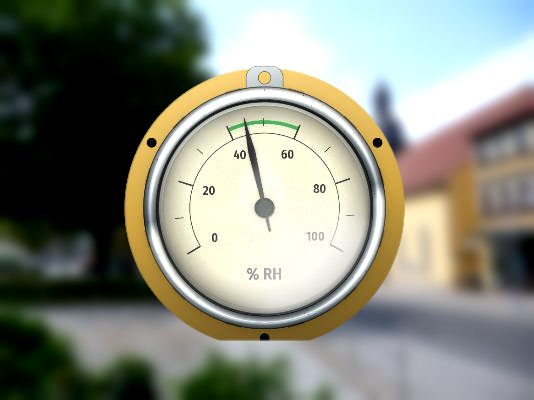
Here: 45
